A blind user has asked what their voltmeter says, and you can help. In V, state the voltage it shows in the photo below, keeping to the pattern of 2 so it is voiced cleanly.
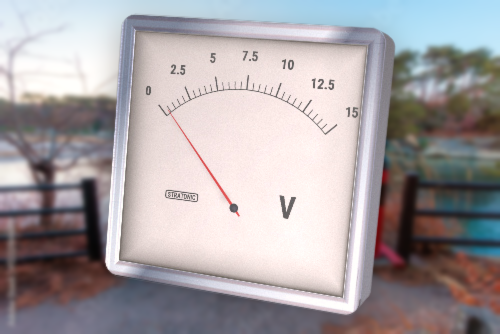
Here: 0.5
